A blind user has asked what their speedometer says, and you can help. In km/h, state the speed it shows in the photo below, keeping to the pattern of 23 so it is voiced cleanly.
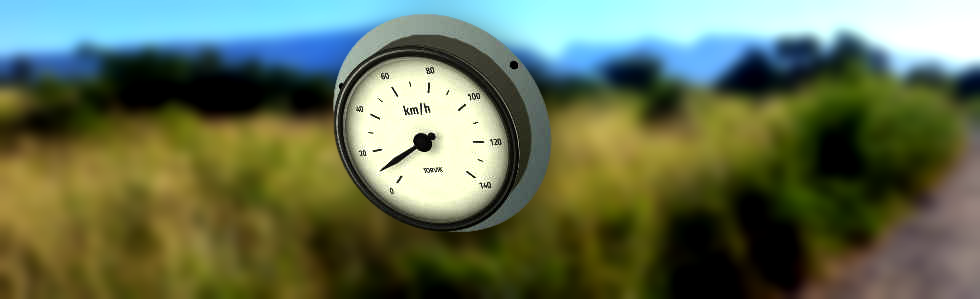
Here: 10
